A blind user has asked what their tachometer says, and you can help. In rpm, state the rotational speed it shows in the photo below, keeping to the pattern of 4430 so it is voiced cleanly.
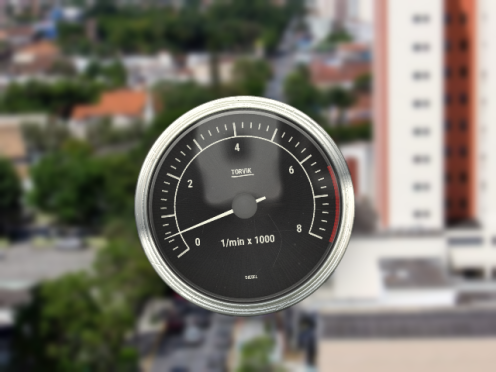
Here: 500
